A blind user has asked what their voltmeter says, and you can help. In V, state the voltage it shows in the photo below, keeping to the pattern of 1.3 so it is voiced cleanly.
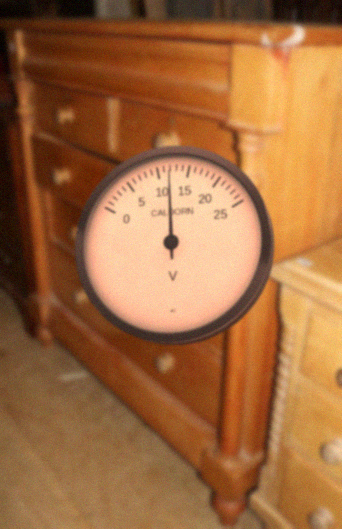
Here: 12
